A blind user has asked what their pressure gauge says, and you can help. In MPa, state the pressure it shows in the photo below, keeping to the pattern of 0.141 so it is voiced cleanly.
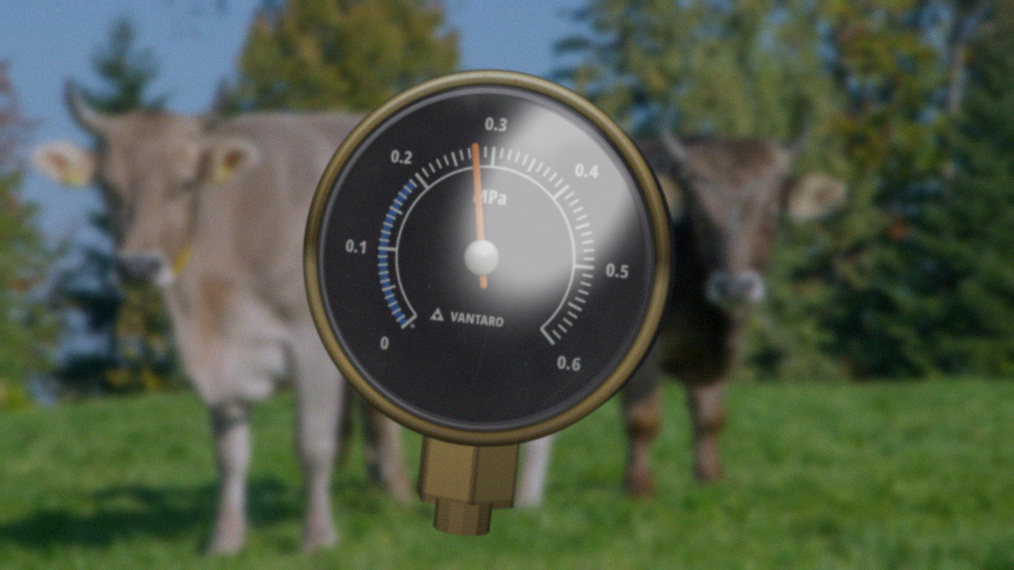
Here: 0.28
